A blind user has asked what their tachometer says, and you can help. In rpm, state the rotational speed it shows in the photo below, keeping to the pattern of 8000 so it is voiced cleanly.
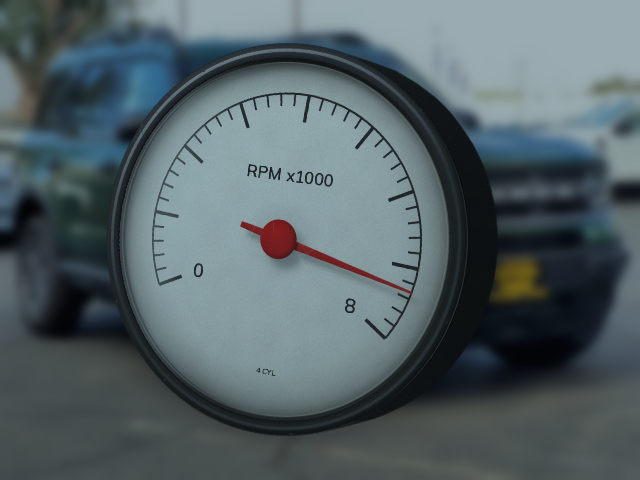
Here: 7300
